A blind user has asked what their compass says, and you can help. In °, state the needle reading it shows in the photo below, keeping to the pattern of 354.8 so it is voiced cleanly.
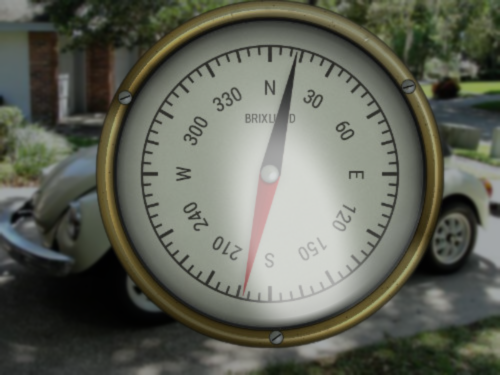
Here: 192.5
